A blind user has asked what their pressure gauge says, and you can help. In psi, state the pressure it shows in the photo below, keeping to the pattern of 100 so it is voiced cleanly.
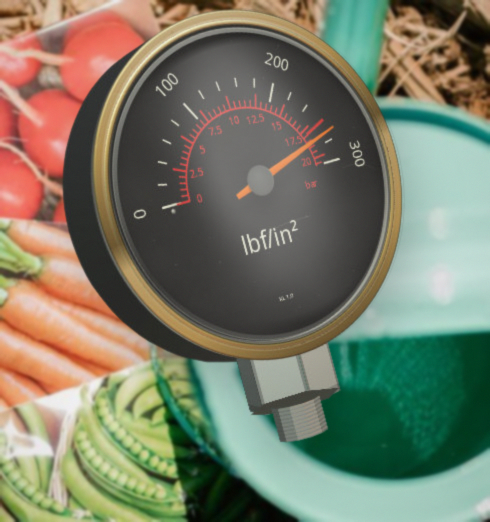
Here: 270
